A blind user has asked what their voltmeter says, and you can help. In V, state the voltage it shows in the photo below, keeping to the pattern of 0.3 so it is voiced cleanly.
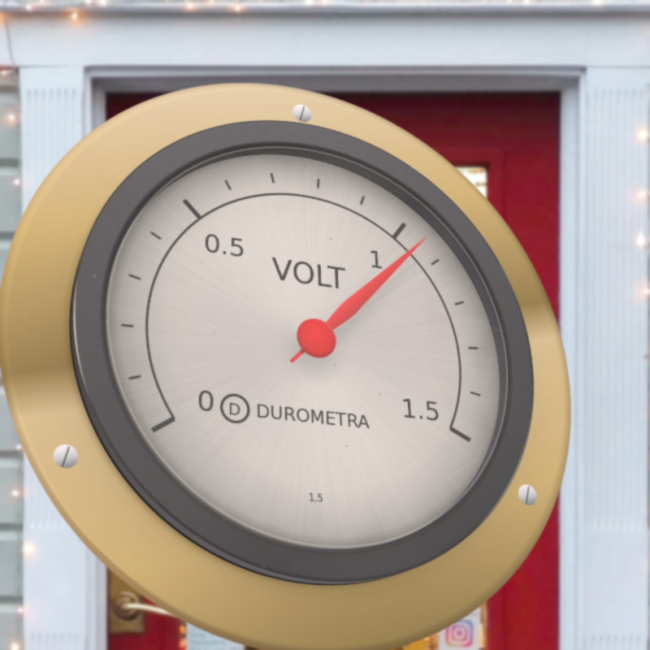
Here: 1.05
